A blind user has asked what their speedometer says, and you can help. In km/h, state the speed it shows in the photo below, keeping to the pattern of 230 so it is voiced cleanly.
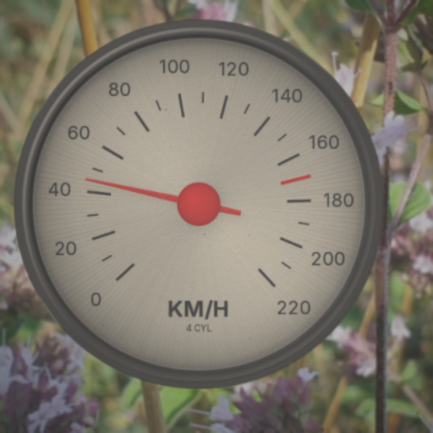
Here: 45
